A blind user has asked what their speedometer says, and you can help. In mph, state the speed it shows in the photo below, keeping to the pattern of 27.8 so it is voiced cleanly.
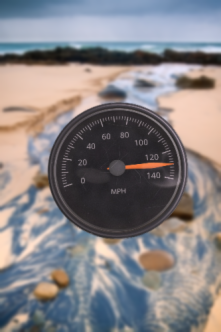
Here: 130
